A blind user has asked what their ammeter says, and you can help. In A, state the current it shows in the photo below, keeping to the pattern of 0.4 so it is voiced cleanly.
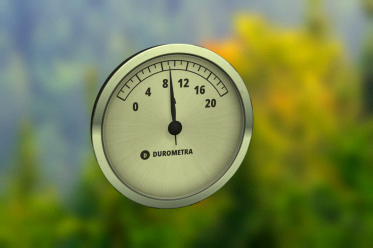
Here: 9
